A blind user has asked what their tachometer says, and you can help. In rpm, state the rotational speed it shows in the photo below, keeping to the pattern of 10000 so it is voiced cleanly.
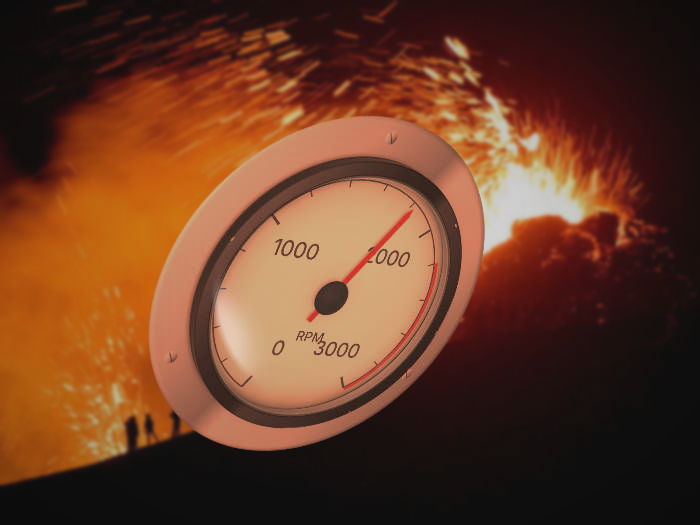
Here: 1800
